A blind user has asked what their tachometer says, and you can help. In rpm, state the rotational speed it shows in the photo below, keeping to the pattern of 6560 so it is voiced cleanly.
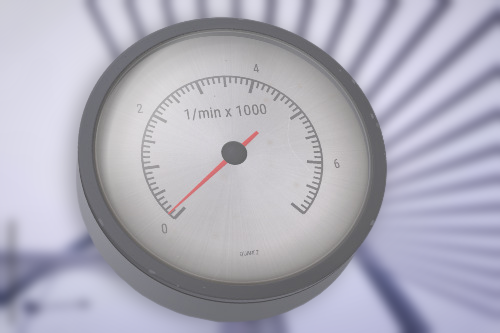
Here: 100
